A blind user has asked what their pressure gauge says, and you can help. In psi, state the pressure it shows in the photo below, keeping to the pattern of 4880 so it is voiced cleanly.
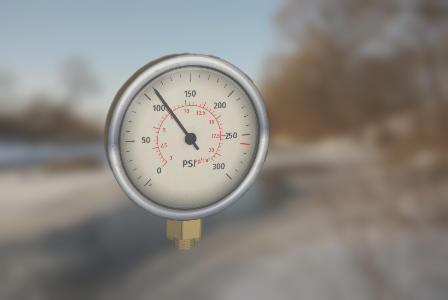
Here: 110
